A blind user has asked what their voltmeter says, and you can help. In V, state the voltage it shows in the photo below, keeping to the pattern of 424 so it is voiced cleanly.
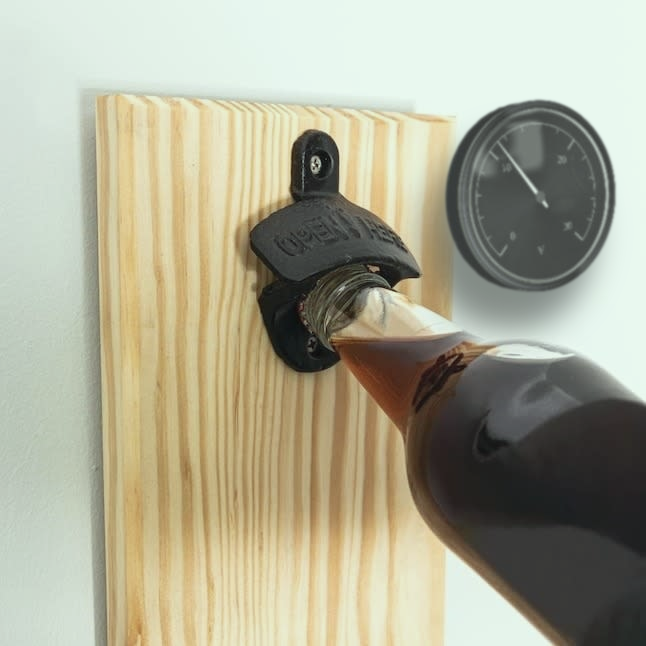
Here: 11
